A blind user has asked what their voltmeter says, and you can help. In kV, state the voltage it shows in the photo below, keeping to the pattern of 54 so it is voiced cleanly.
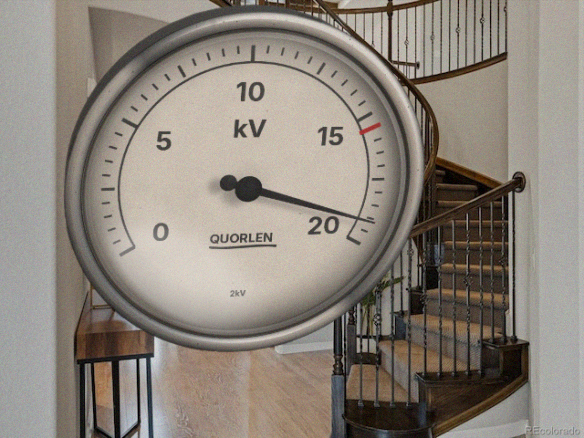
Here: 19
